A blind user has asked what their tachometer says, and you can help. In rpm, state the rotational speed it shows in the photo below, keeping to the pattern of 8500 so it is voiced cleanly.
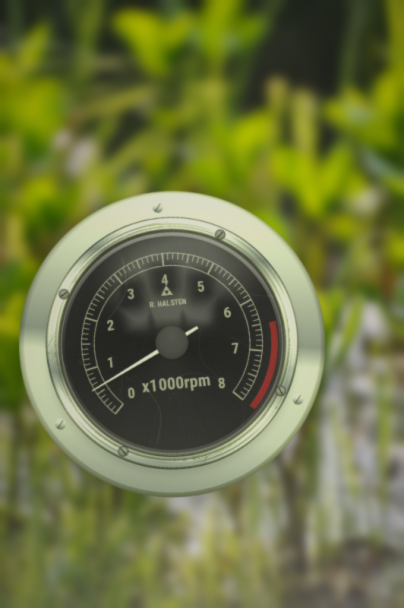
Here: 600
